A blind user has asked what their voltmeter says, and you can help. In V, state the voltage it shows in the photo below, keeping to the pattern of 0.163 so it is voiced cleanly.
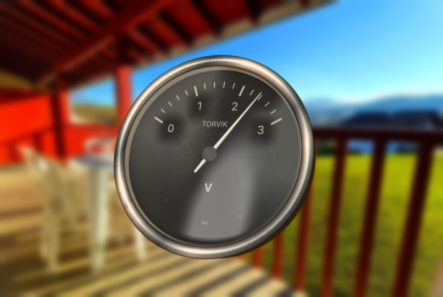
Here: 2.4
